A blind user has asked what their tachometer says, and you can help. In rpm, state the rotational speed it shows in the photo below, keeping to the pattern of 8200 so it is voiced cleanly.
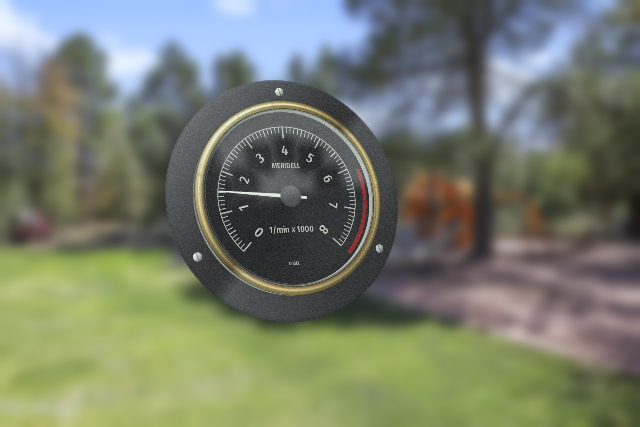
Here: 1500
